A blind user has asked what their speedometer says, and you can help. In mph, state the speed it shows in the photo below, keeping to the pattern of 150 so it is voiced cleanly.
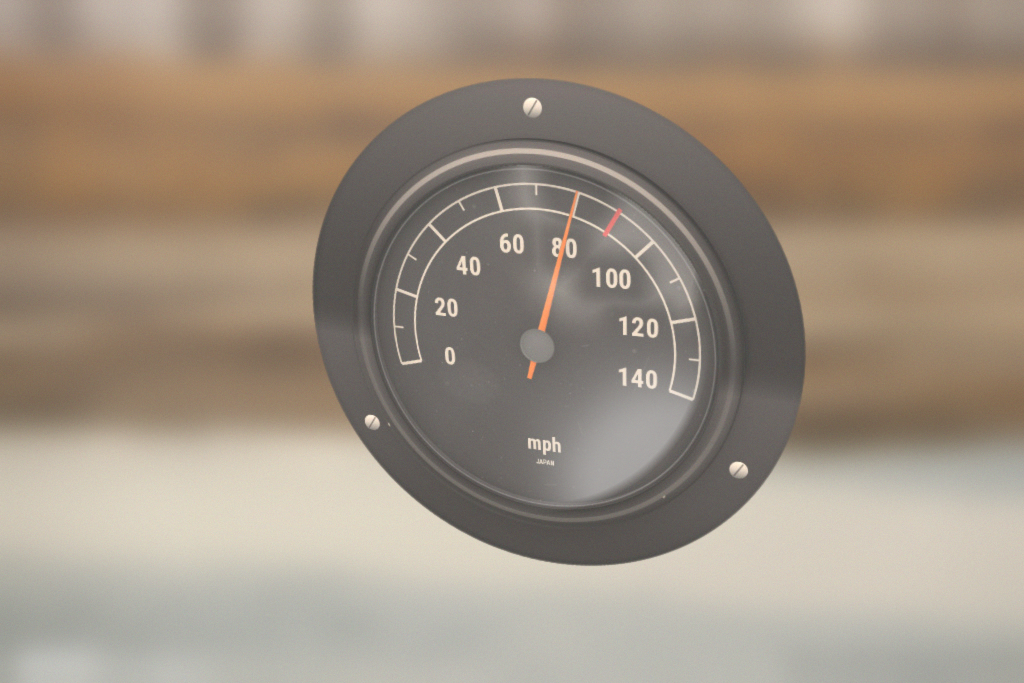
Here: 80
